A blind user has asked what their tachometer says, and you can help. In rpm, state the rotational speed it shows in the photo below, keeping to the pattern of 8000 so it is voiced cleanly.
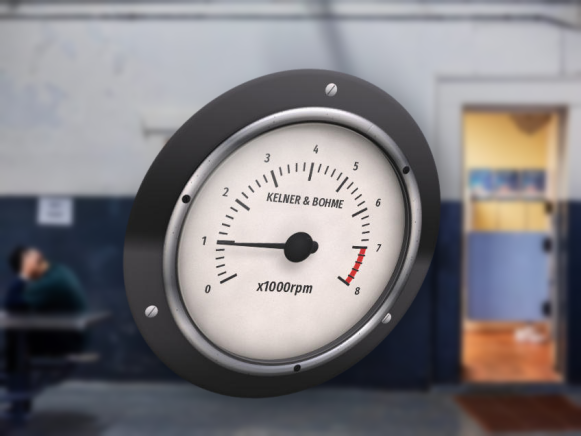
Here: 1000
